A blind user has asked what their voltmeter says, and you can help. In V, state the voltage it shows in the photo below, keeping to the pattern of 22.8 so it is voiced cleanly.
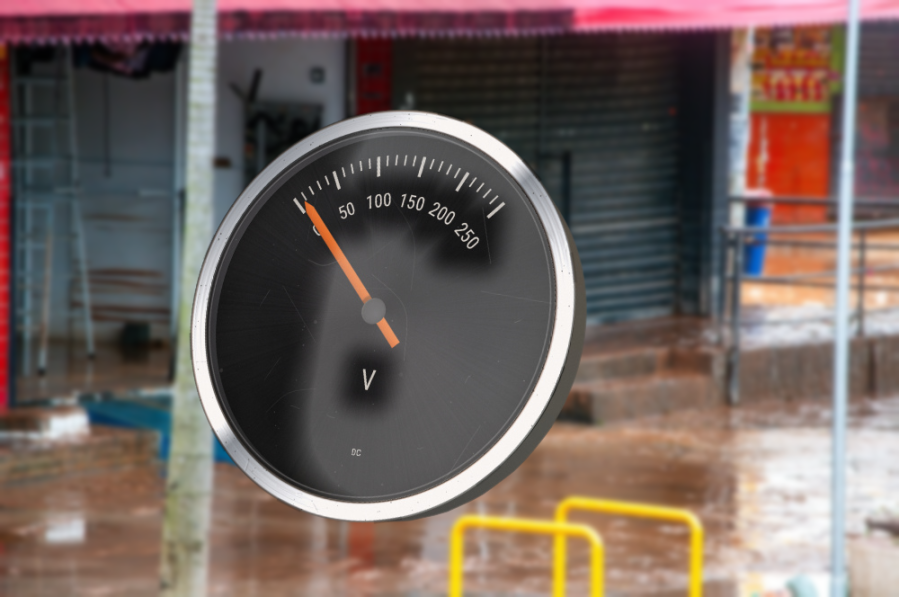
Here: 10
